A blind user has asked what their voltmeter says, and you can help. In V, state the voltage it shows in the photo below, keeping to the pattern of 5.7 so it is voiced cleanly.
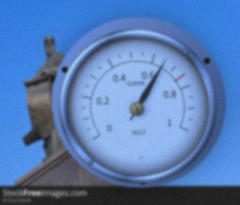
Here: 0.65
